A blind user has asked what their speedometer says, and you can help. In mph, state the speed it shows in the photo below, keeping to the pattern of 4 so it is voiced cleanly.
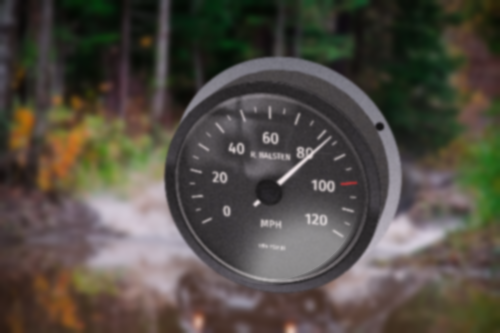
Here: 82.5
